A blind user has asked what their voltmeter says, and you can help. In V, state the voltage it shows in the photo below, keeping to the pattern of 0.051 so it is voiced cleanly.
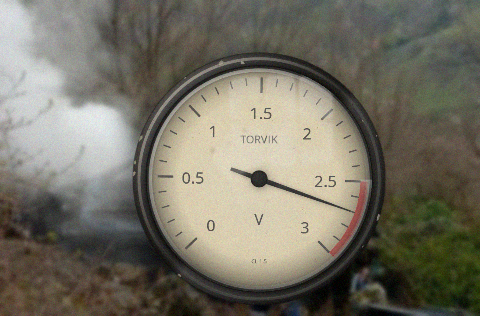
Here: 2.7
